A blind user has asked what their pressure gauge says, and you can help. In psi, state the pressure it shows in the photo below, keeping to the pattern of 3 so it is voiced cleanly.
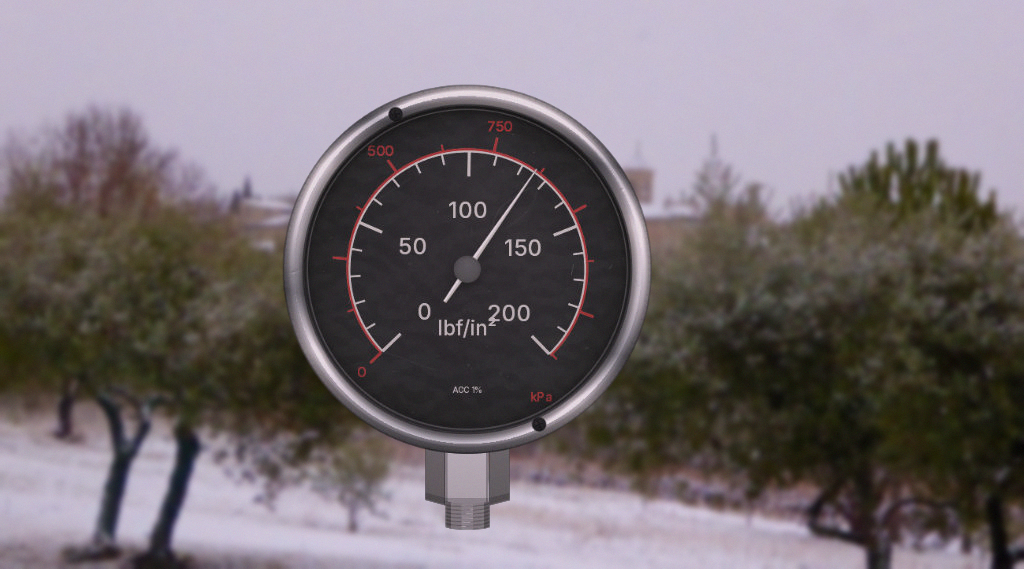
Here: 125
